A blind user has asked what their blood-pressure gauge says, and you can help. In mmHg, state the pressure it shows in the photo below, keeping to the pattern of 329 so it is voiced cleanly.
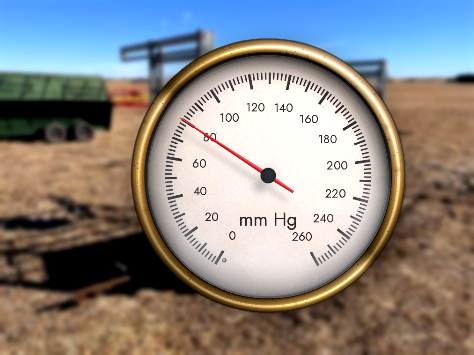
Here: 80
